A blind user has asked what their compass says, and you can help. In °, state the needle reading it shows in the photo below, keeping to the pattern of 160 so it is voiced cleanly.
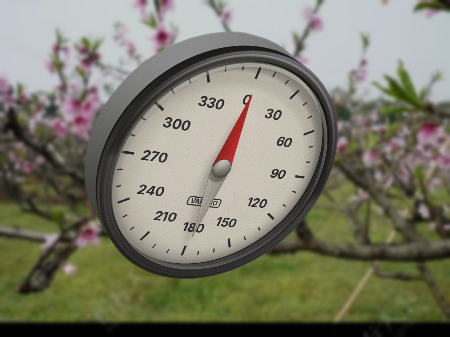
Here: 0
